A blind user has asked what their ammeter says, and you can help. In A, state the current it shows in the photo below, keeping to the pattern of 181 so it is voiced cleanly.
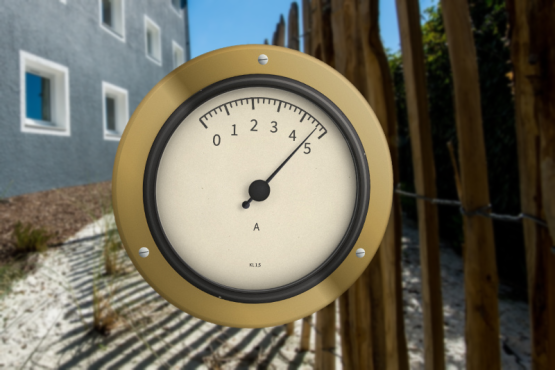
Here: 4.6
